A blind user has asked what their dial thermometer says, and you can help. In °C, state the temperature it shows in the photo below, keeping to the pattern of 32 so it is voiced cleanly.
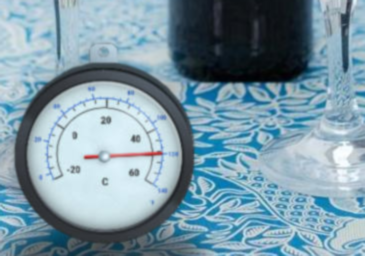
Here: 48
